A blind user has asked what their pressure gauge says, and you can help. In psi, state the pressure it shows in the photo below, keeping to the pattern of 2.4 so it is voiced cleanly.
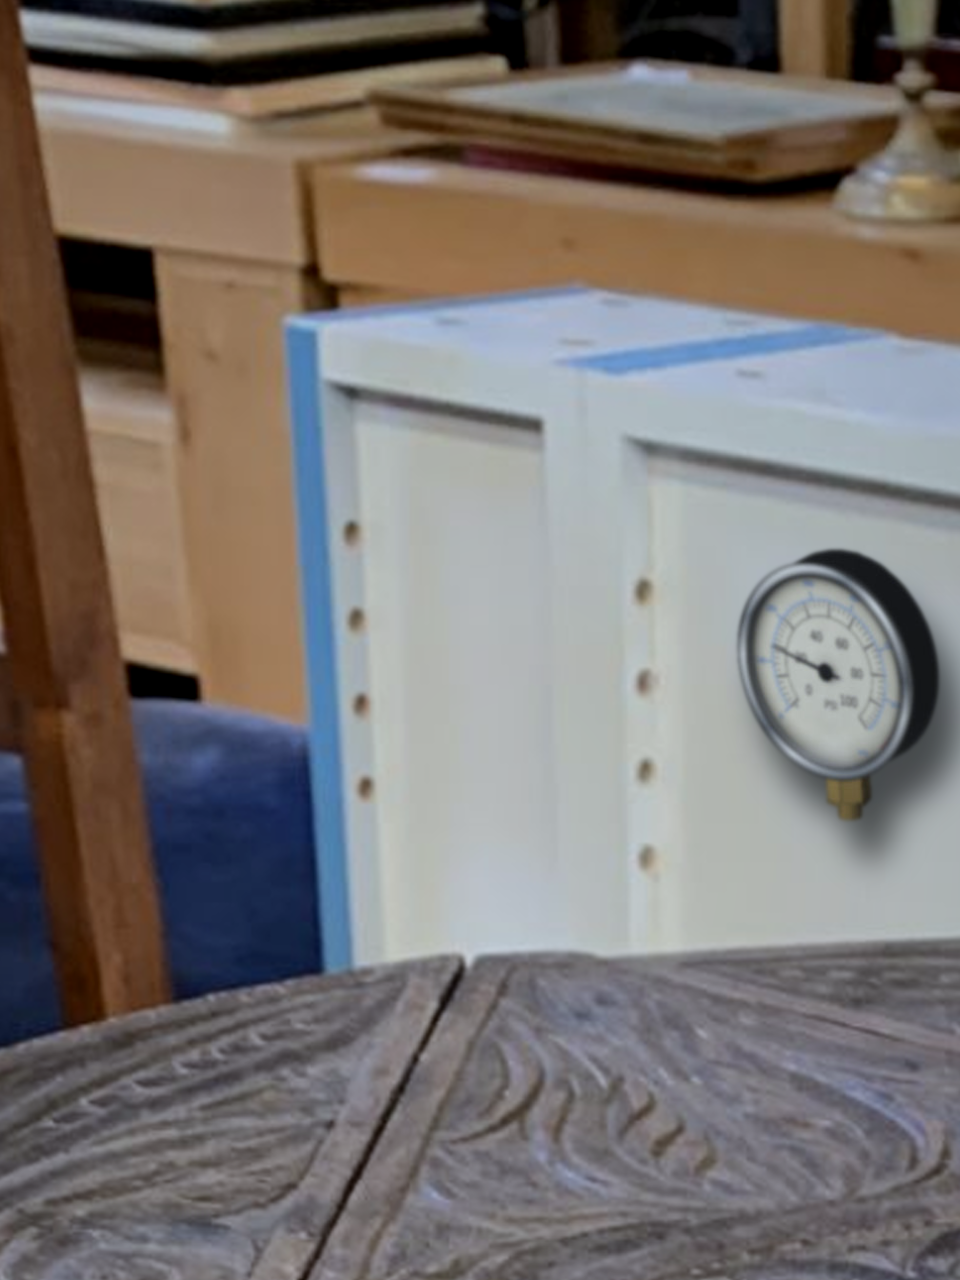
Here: 20
